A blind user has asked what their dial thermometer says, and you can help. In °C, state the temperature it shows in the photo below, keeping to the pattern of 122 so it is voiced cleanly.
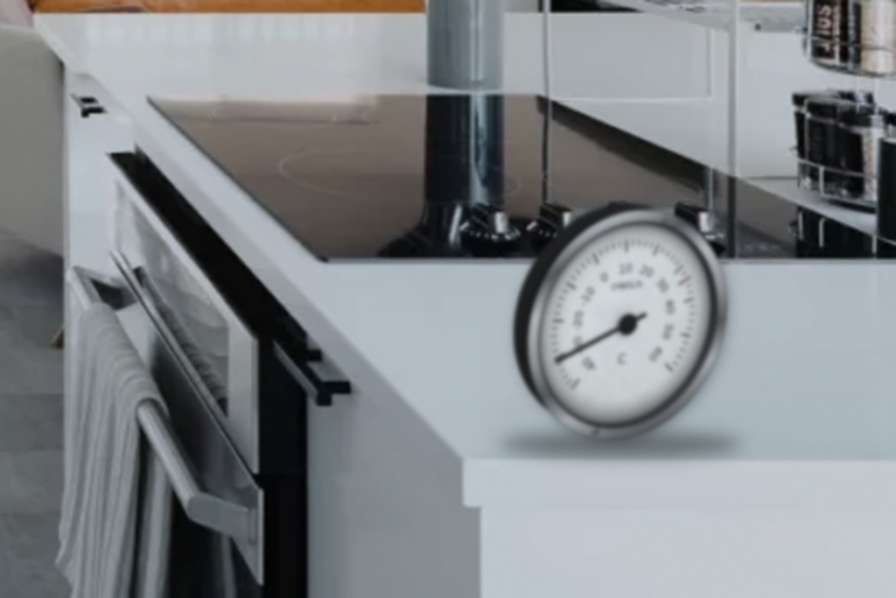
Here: -30
